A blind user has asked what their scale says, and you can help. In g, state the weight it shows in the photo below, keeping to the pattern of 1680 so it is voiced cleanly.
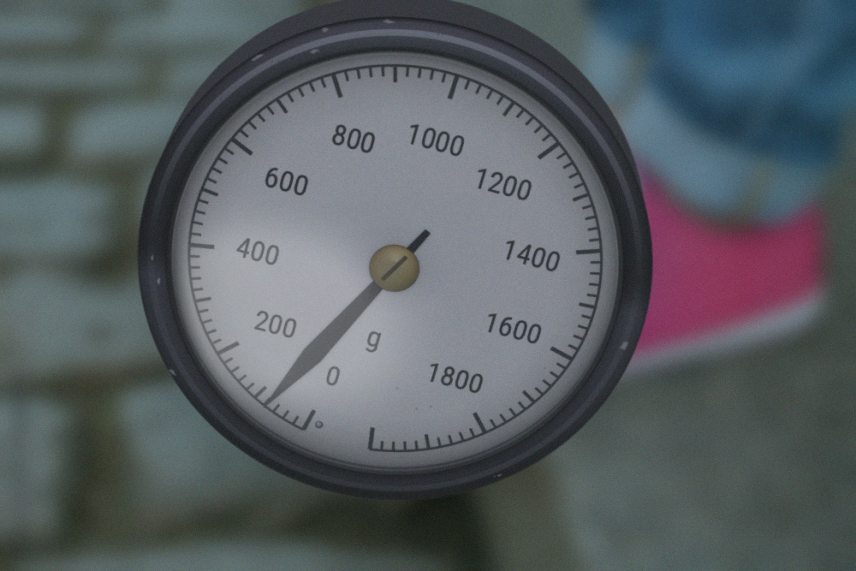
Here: 80
